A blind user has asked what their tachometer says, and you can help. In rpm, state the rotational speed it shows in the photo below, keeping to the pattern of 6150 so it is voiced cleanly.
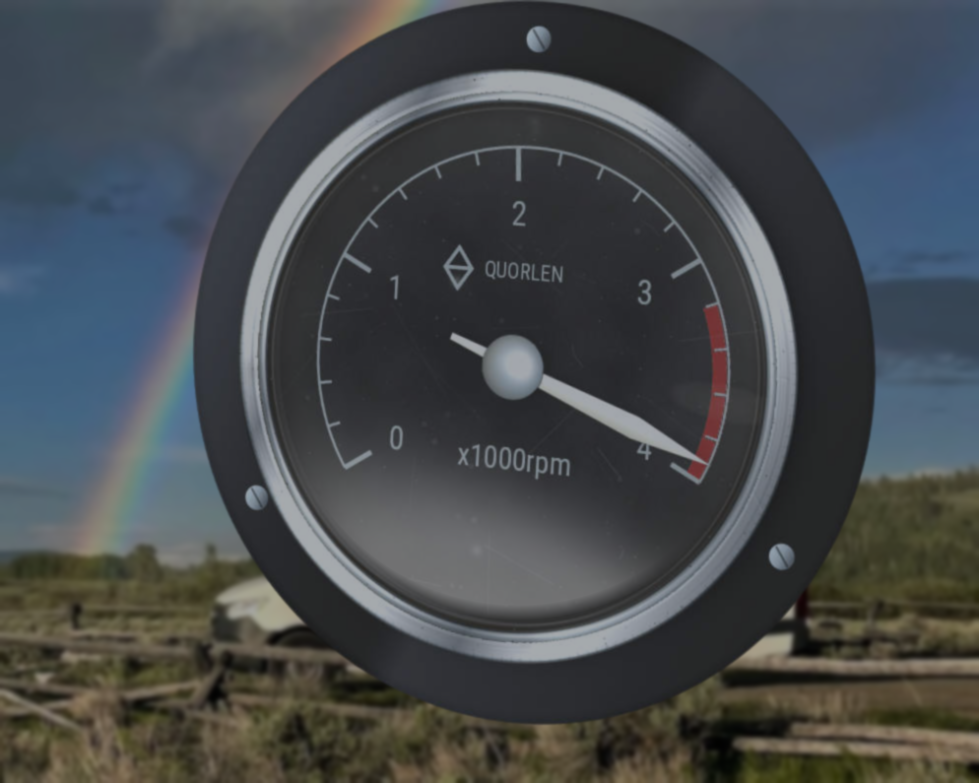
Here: 3900
